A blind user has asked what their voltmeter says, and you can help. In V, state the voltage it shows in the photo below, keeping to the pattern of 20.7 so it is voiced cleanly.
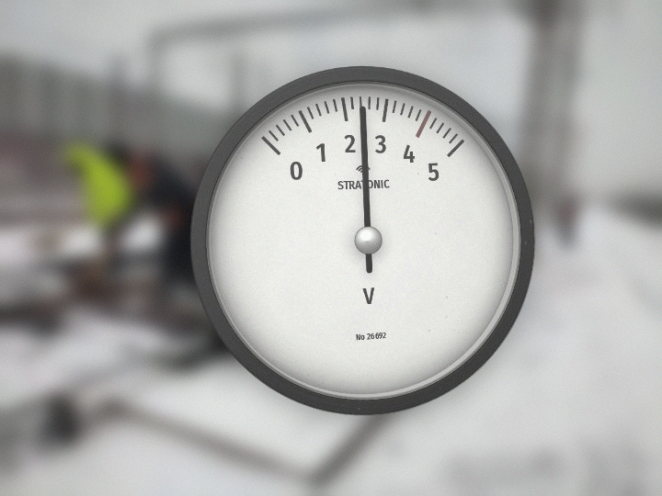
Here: 2.4
